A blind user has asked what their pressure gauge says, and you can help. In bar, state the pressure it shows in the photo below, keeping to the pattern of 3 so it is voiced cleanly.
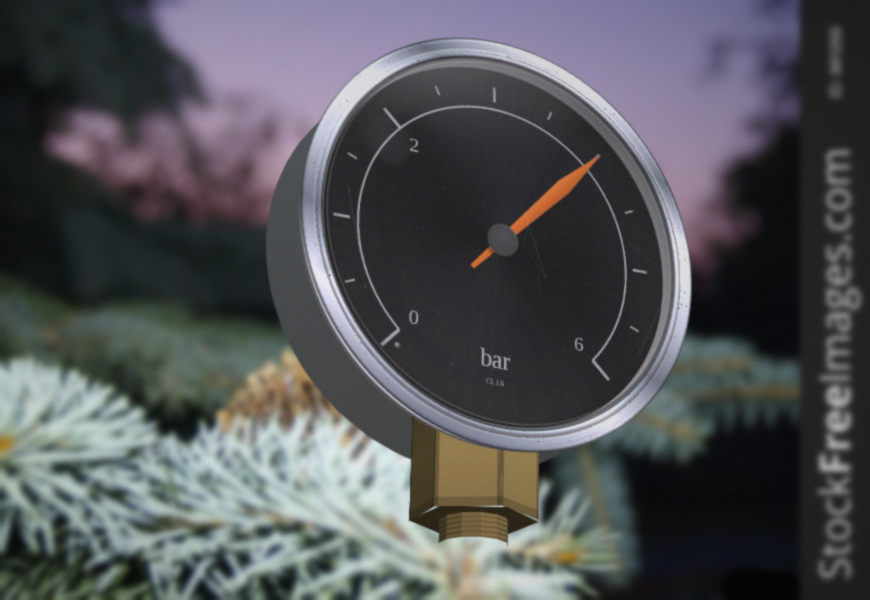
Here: 4
